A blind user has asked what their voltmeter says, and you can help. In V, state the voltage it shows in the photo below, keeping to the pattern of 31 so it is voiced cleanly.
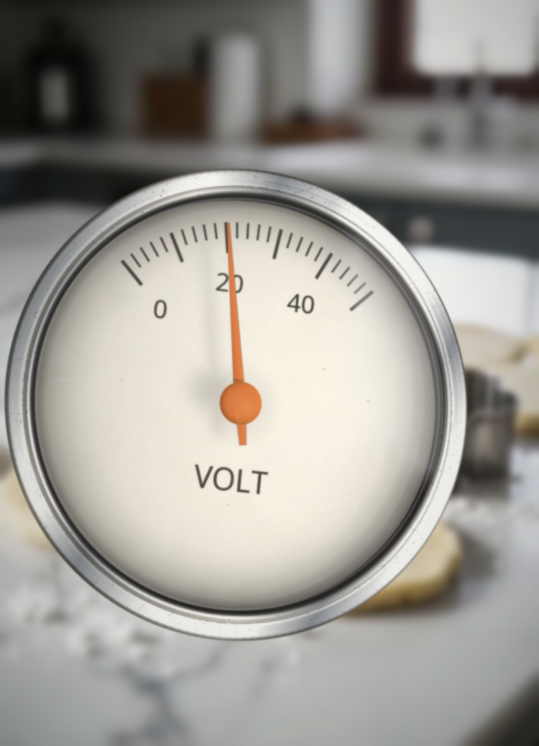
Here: 20
